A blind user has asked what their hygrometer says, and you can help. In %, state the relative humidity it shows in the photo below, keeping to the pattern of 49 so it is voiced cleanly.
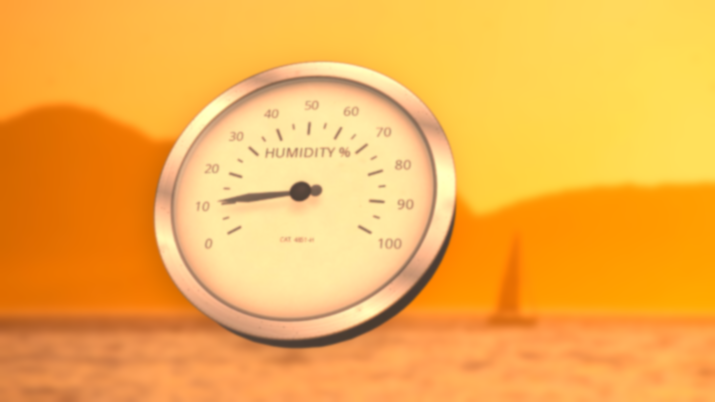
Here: 10
